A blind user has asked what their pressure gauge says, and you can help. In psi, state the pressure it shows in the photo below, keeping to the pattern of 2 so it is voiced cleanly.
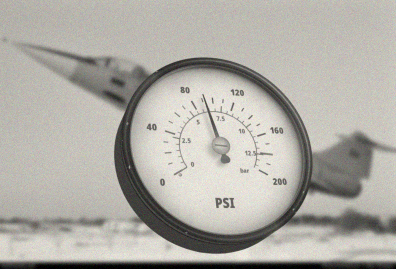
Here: 90
